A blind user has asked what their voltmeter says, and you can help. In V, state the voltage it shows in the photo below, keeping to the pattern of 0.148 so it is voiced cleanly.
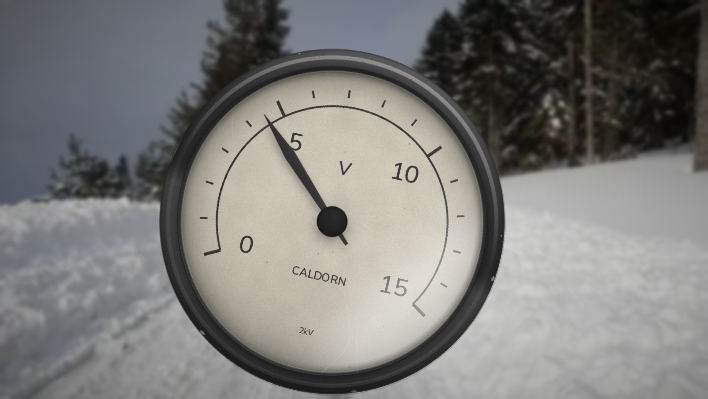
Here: 4.5
